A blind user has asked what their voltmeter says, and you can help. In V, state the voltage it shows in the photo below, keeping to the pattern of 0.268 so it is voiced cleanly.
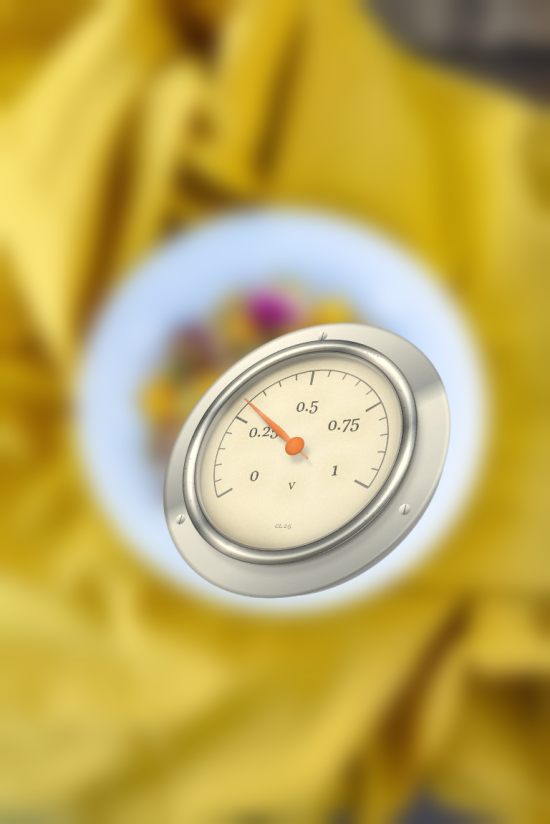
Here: 0.3
